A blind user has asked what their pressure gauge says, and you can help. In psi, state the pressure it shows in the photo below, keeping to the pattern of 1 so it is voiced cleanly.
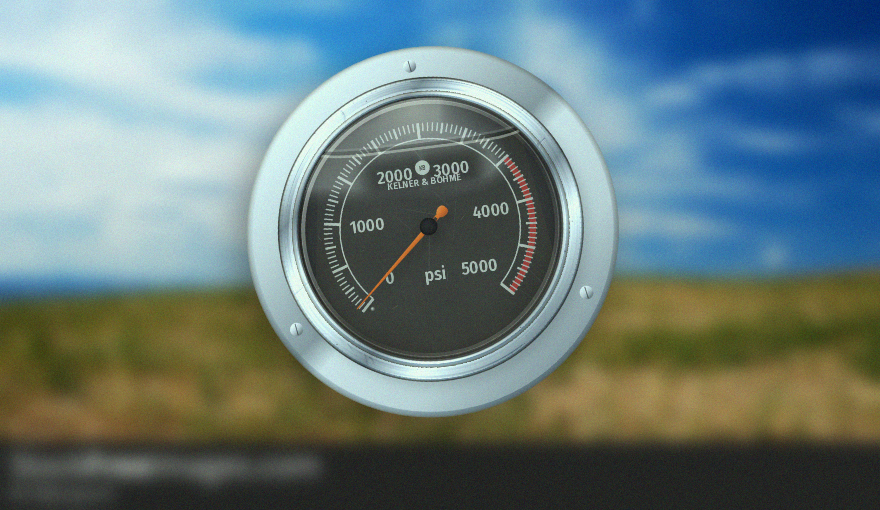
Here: 50
